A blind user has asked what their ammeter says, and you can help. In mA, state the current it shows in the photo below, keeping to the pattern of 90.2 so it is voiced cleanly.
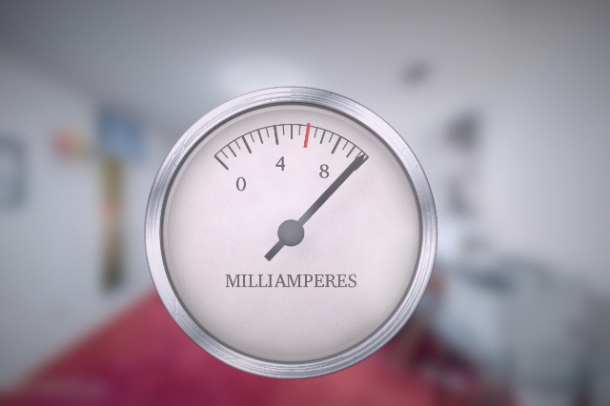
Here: 9.75
